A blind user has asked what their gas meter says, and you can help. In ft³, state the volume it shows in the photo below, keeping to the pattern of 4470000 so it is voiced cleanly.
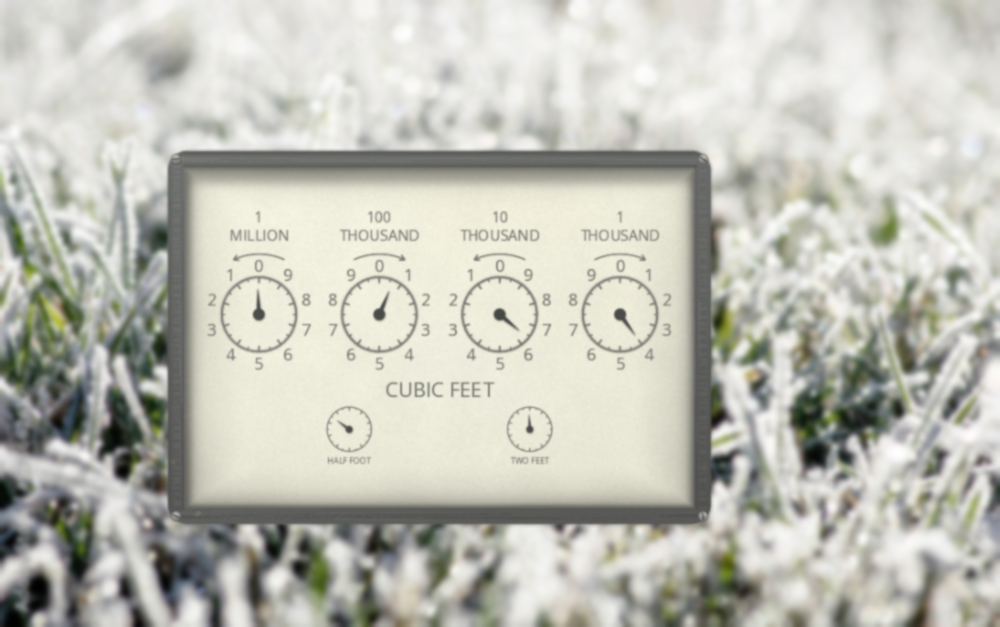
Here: 6400
